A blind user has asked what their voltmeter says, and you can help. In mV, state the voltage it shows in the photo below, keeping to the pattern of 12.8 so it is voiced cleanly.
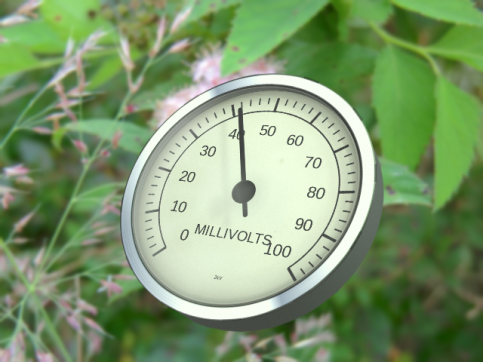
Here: 42
